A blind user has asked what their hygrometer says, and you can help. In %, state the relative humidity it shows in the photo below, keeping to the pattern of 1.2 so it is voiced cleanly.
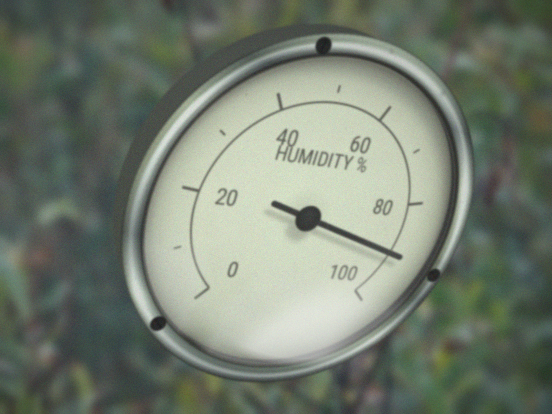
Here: 90
